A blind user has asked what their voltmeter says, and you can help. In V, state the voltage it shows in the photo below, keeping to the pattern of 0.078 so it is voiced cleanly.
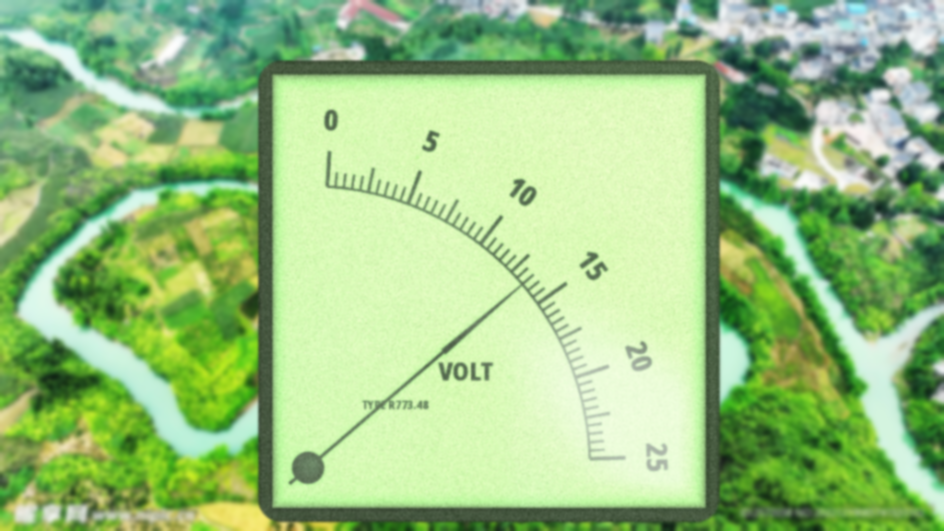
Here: 13.5
